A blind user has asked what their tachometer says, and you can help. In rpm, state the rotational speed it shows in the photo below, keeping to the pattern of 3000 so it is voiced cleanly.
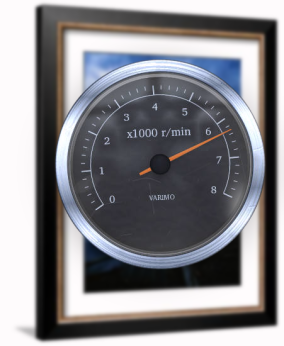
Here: 6300
